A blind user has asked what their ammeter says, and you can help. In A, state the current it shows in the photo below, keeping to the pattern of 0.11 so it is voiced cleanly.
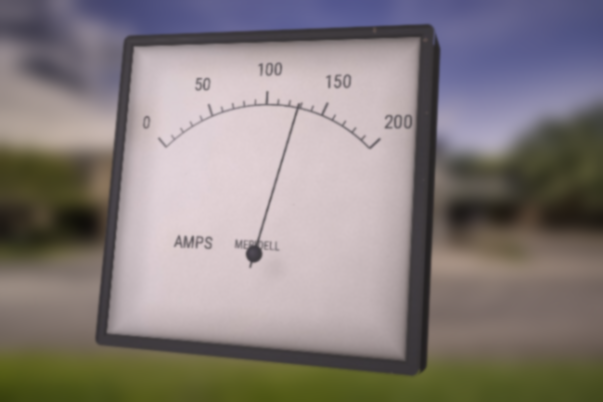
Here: 130
